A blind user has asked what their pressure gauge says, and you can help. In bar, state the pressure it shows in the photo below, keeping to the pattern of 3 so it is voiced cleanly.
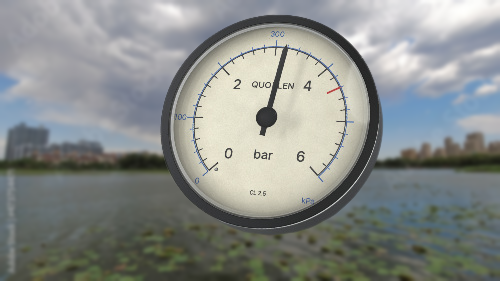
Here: 3.2
